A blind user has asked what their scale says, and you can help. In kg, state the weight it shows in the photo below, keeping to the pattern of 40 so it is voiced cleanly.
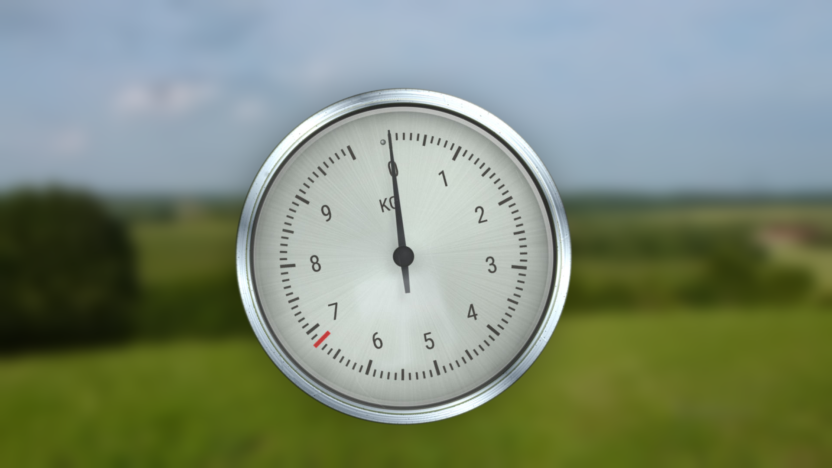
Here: 0
